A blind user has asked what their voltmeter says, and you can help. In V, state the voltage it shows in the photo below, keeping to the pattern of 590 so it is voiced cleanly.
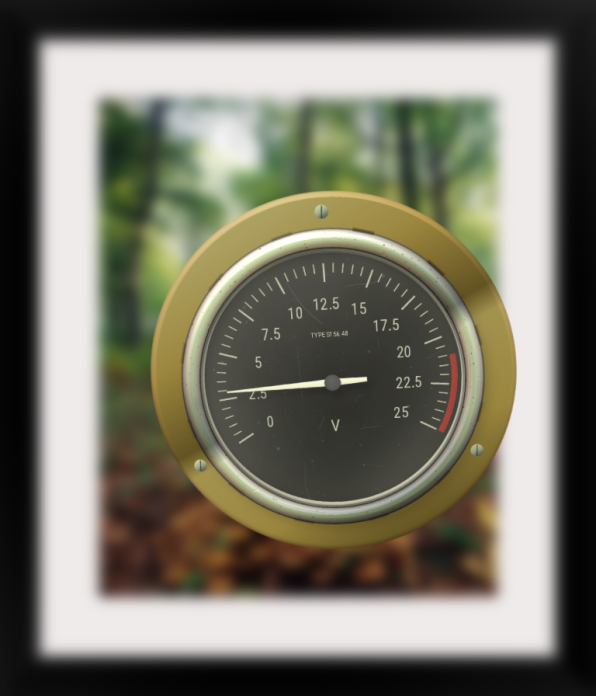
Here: 3
